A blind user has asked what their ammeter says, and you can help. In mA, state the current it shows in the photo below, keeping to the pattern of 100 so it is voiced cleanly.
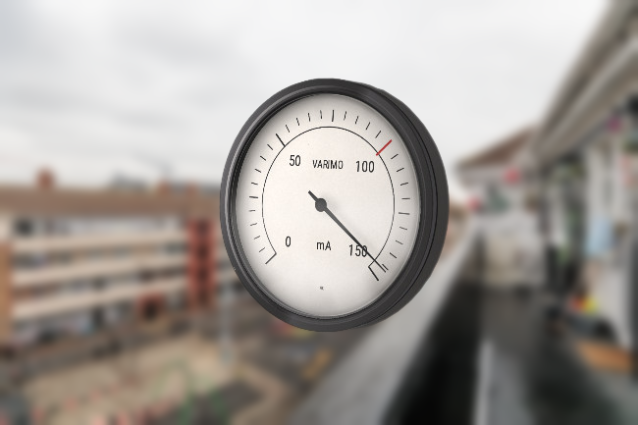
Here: 145
